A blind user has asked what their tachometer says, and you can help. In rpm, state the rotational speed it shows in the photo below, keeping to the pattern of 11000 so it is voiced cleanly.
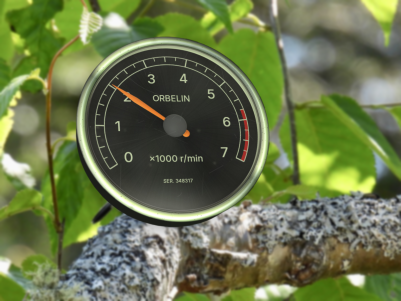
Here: 2000
